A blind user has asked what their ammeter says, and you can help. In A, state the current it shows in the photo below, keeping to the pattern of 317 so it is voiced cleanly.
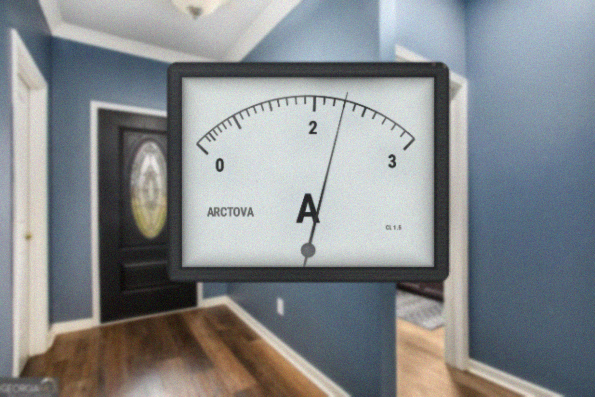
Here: 2.3
